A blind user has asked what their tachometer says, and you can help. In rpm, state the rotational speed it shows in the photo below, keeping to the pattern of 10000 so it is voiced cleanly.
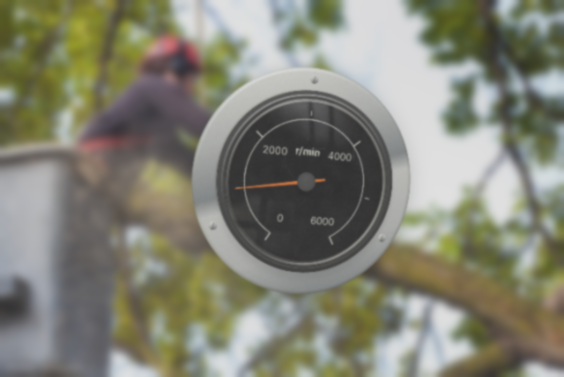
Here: 1000
